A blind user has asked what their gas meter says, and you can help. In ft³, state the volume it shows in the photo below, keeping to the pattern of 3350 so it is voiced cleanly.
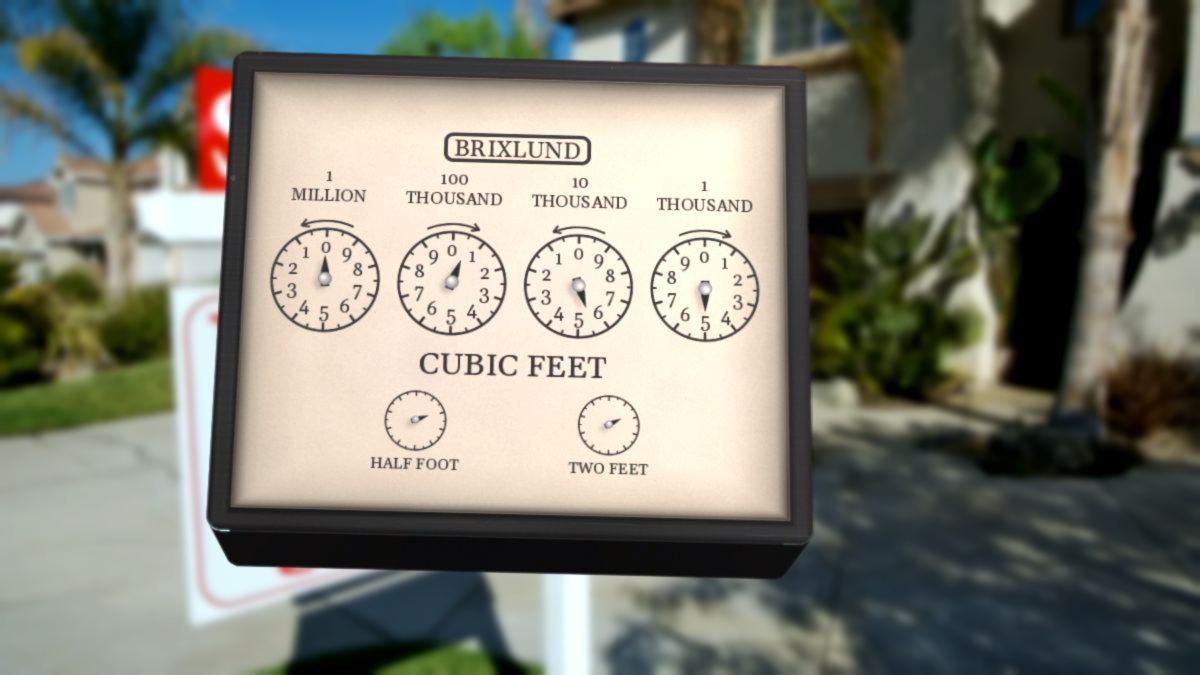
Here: 5500
